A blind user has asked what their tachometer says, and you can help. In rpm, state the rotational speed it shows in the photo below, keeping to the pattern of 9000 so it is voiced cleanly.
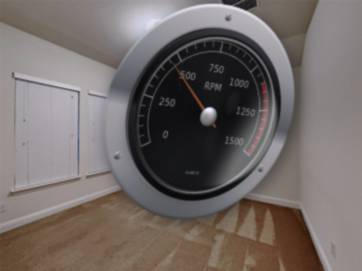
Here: 450
